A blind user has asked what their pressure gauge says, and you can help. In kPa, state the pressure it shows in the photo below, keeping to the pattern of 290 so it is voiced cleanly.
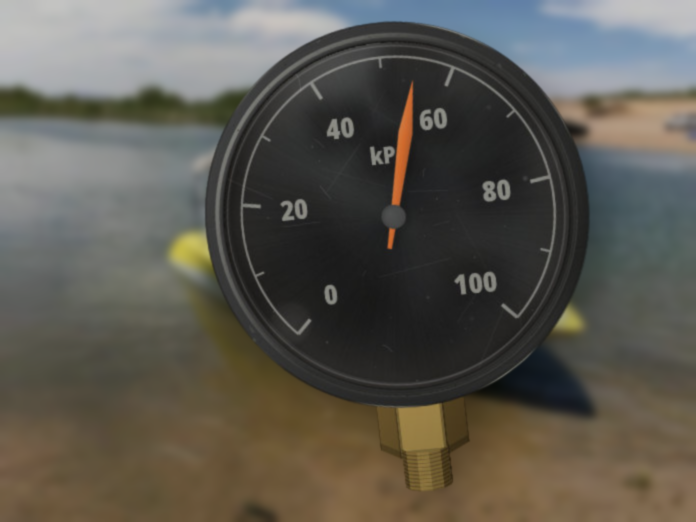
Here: 55
